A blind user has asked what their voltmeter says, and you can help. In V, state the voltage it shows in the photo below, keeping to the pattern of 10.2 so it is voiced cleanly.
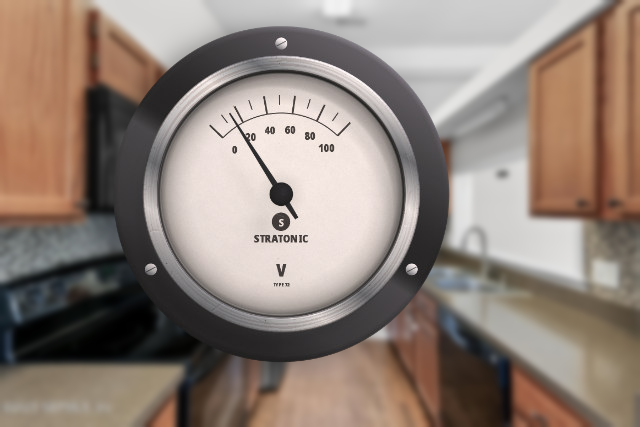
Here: 15
